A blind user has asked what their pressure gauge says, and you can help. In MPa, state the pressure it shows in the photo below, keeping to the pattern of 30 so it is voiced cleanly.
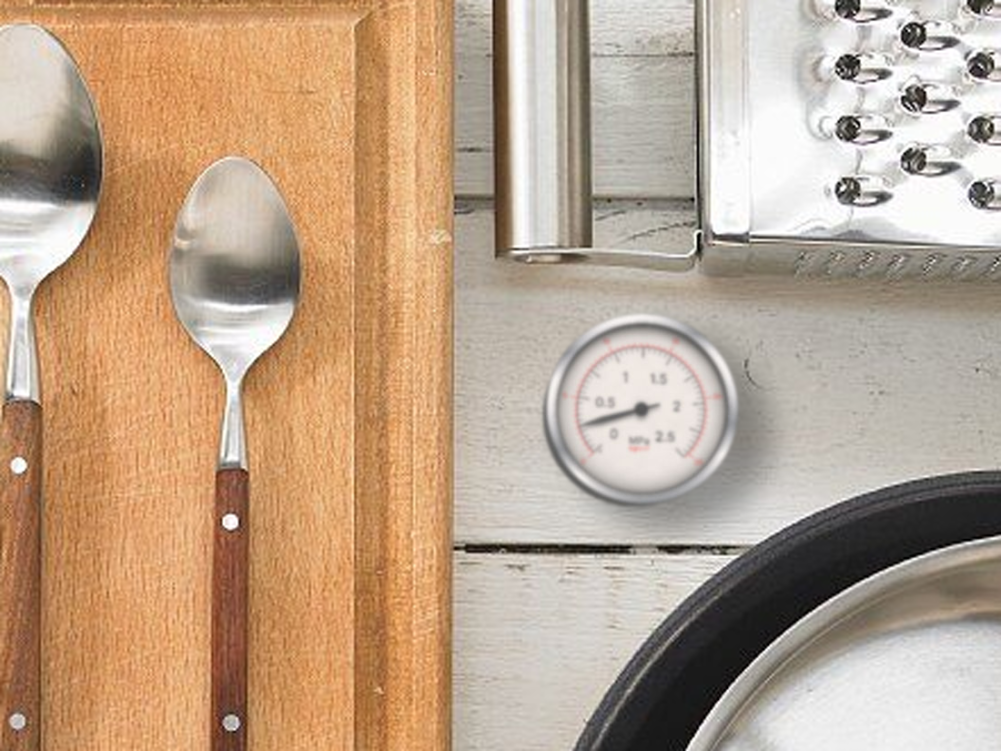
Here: 0.25
